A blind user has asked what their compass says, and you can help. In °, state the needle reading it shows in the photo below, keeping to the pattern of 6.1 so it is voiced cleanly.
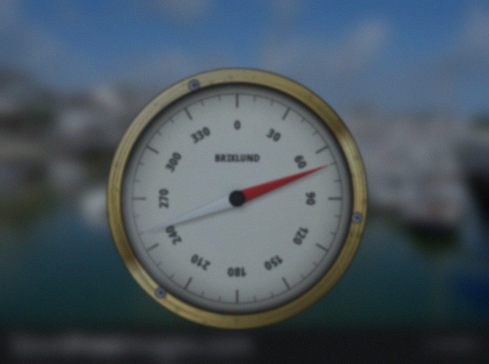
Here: 70
